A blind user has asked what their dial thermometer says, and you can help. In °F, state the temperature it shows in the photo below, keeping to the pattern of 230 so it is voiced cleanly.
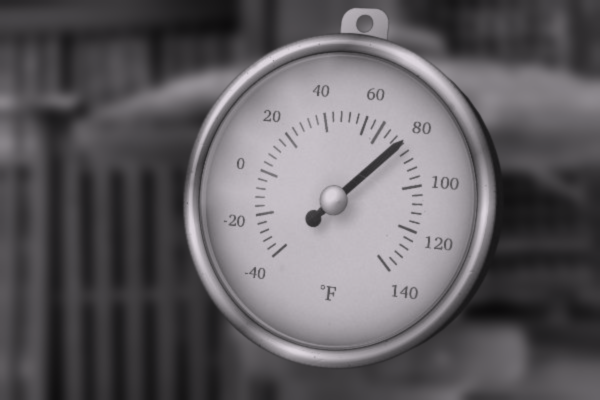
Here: 80
